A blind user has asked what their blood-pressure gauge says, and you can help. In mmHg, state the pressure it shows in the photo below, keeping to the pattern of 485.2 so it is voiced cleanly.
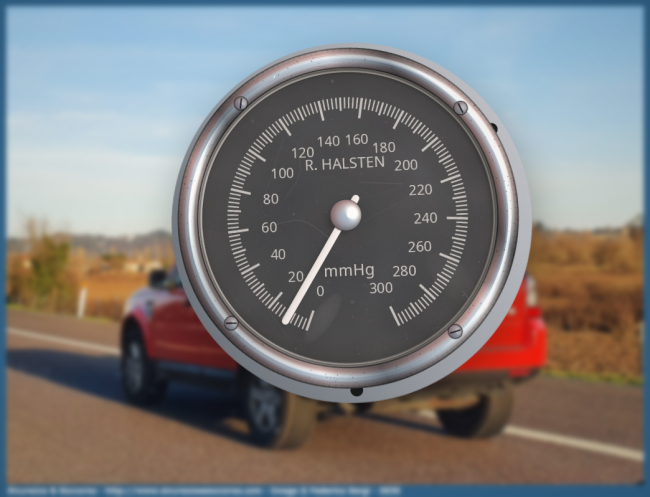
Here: 10
